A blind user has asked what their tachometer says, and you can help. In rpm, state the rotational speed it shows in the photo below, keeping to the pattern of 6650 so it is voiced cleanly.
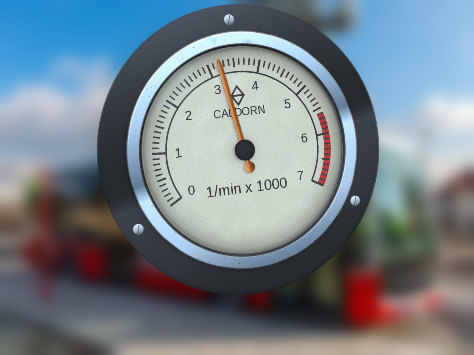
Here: 3200
